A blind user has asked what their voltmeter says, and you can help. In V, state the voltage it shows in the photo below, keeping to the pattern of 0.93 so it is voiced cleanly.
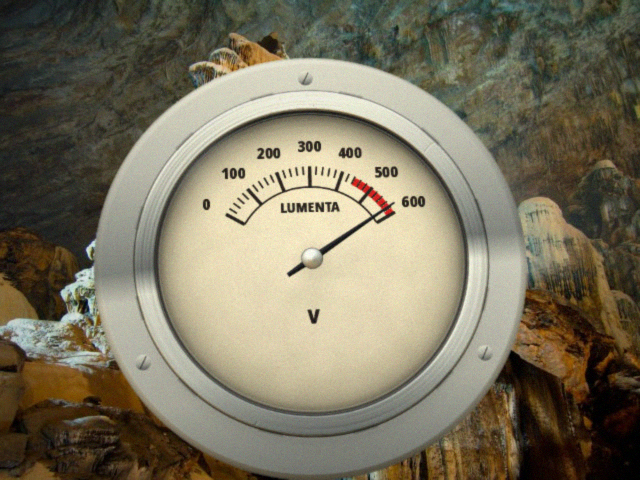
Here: 580
